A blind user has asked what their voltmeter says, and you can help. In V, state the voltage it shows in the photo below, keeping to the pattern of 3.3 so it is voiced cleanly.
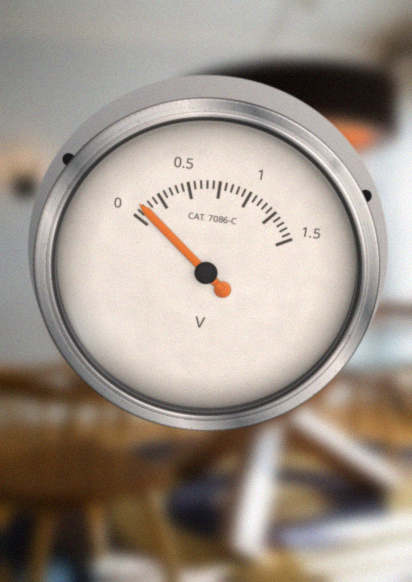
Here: 0.1
